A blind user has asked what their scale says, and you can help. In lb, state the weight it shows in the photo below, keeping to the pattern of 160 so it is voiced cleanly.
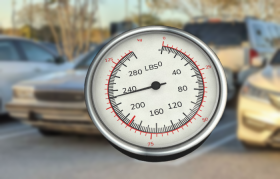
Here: 230
